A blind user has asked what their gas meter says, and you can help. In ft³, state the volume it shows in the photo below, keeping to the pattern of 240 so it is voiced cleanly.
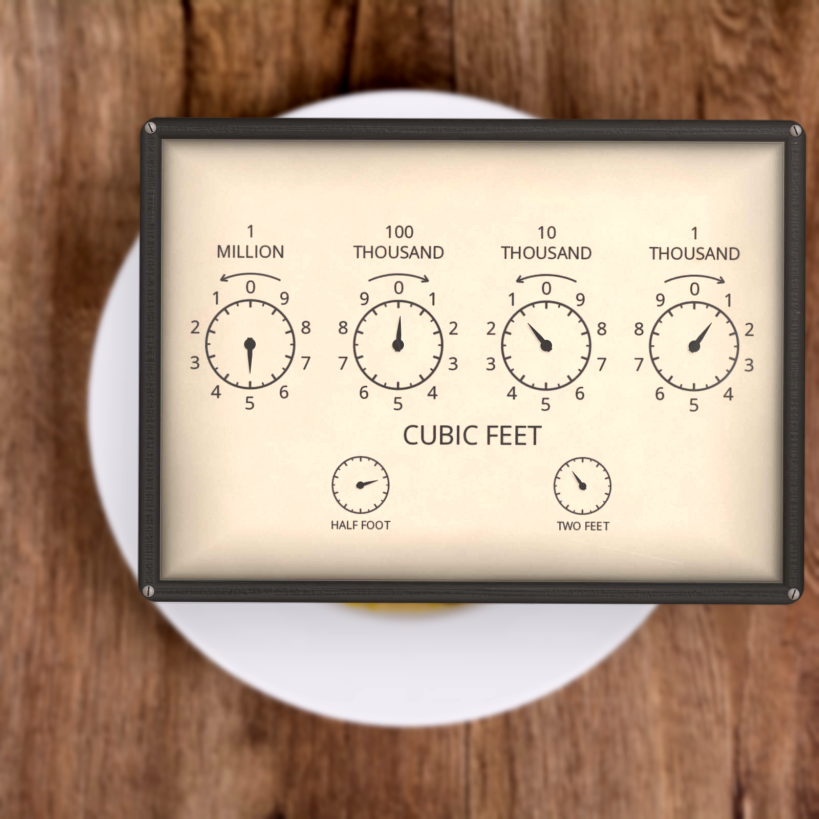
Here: 501100
